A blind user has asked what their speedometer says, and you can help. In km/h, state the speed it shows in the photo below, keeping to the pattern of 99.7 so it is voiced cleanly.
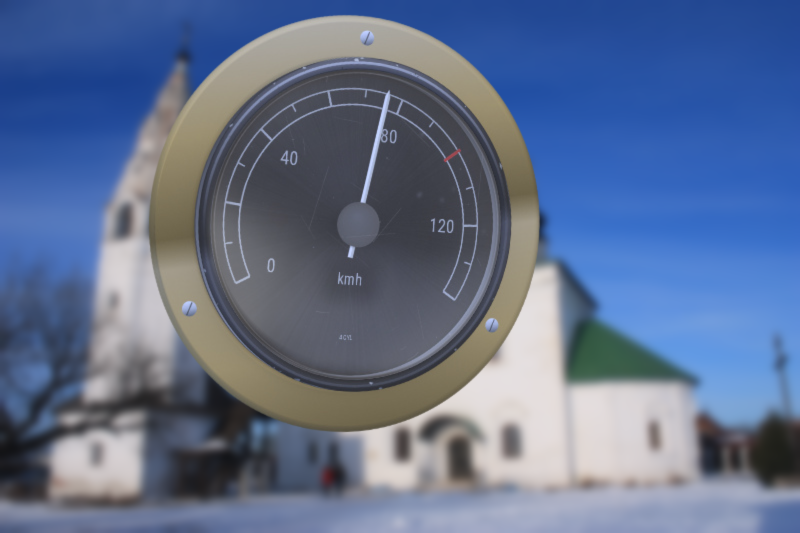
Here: 75
